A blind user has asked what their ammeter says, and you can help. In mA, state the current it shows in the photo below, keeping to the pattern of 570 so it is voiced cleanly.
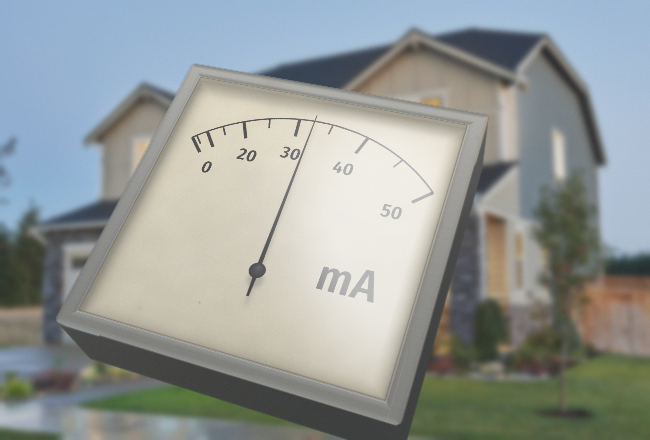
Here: 32.5
